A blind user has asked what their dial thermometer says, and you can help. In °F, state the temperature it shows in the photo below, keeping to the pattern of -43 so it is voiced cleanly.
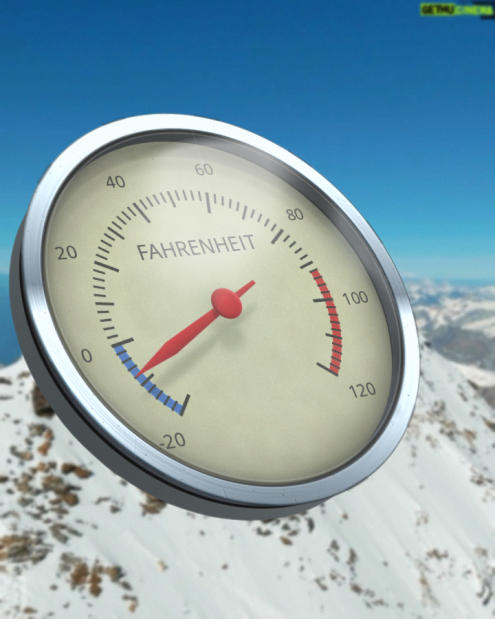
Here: -8
